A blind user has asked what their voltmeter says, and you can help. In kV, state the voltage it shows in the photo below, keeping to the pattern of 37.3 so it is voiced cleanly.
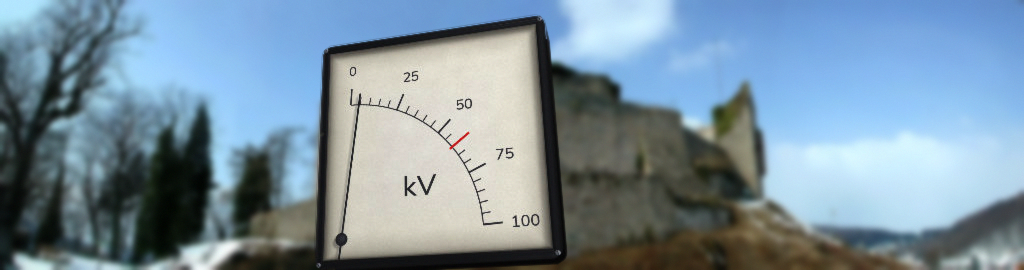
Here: 5
